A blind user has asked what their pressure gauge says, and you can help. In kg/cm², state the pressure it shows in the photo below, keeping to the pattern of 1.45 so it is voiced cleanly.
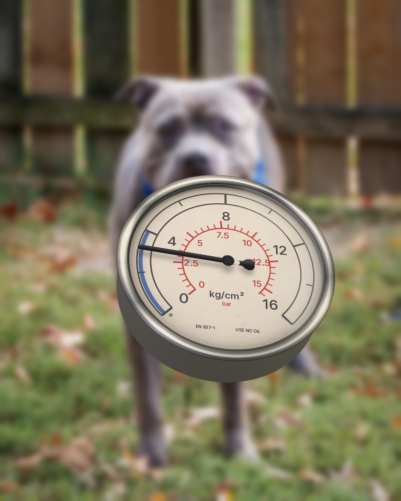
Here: 3
